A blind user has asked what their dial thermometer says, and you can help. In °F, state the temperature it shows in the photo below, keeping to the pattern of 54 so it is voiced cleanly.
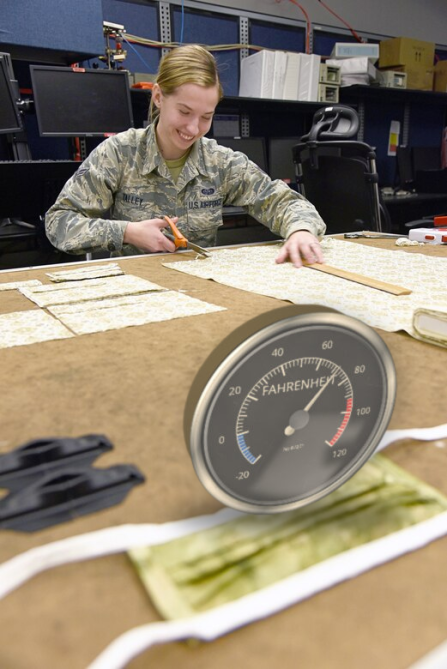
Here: 70
